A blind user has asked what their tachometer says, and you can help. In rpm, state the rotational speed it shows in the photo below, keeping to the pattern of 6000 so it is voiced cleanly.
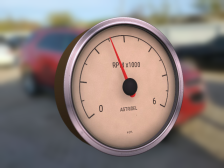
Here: 2500
